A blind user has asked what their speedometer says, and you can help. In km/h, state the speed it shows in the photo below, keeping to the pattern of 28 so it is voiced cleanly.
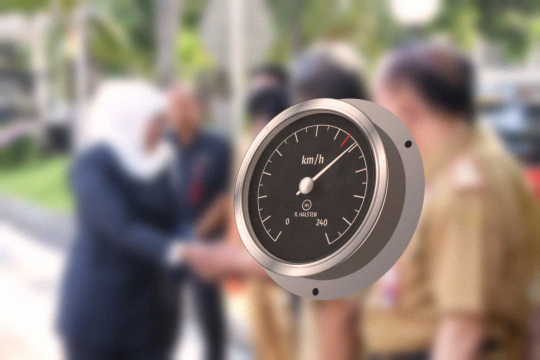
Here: 160
